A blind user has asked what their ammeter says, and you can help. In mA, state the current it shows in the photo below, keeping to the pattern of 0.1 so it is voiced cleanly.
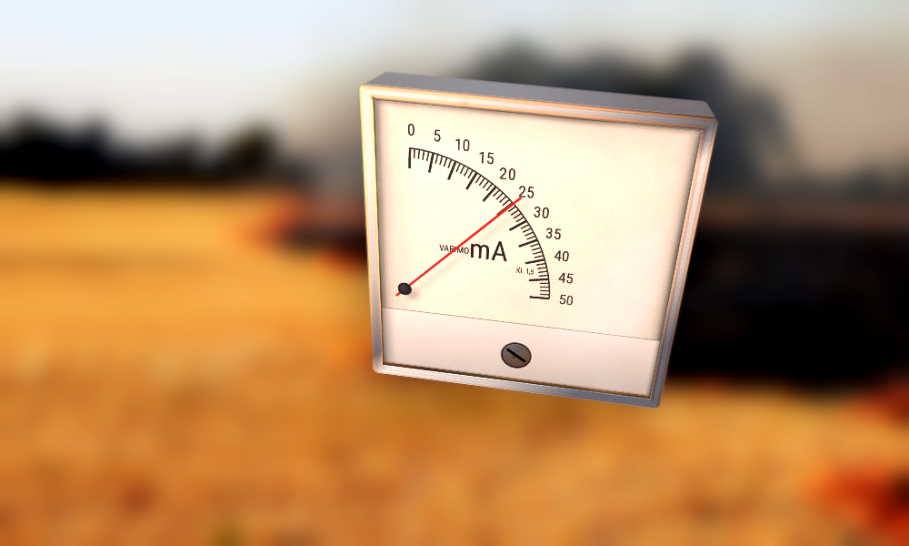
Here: 25
